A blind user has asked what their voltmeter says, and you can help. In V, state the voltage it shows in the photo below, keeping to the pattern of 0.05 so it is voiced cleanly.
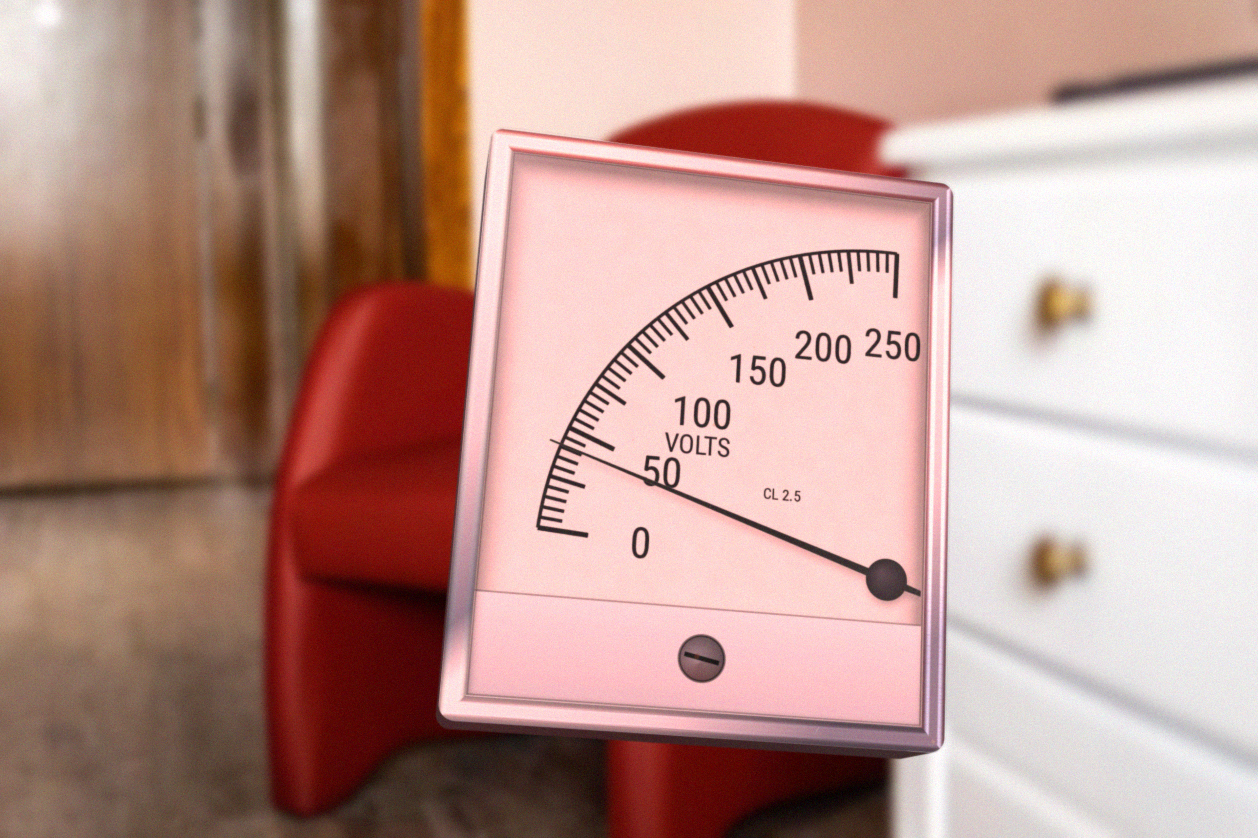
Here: 40
